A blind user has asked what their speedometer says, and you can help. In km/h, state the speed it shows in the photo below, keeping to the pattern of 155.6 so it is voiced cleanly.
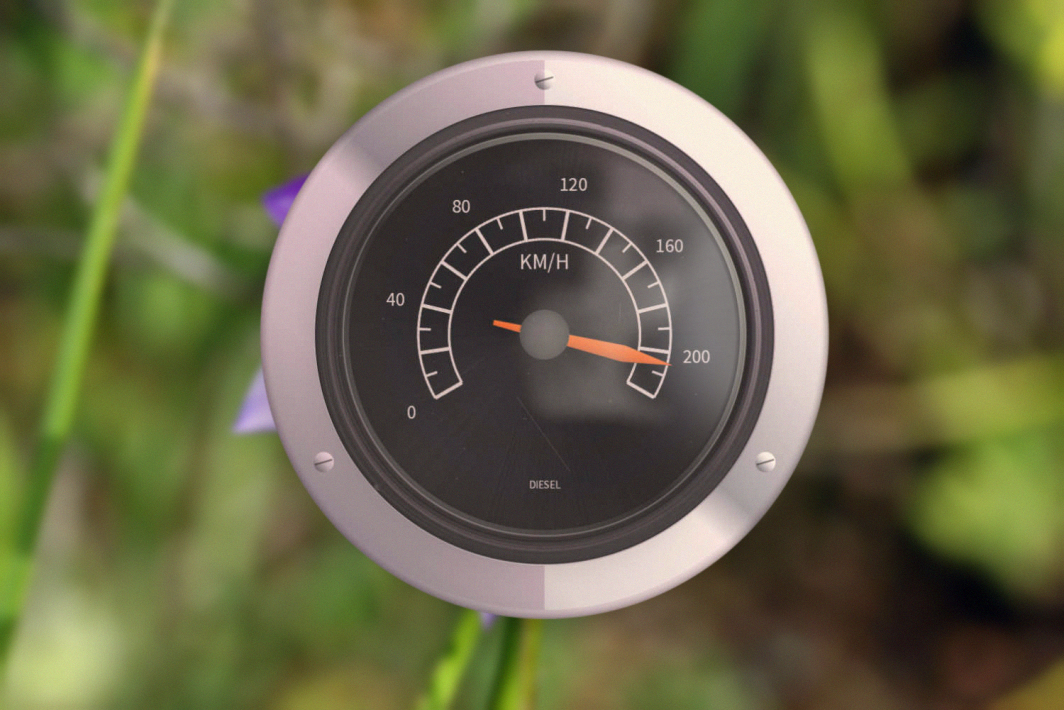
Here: 205
